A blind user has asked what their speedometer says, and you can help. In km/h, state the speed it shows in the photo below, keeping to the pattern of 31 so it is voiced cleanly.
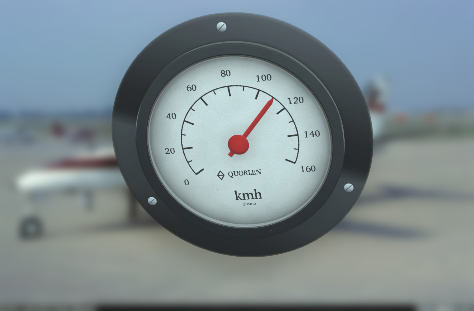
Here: 110
